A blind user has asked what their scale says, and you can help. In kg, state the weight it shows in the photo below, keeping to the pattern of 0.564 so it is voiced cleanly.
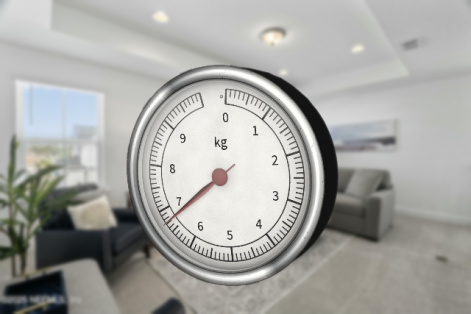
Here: 6.7
